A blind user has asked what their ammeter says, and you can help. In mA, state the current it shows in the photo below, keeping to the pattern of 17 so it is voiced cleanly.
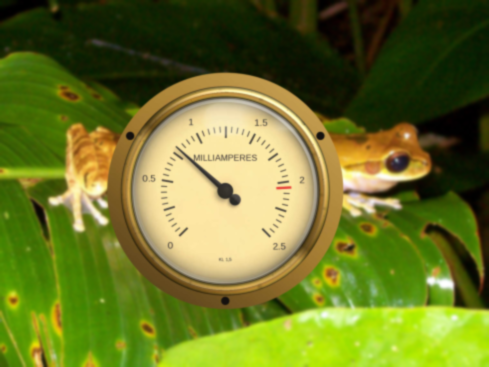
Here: 0.8
